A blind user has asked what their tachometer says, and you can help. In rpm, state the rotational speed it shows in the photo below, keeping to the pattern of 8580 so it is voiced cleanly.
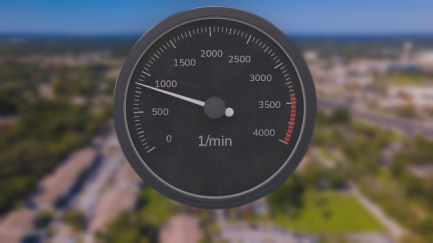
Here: 850
